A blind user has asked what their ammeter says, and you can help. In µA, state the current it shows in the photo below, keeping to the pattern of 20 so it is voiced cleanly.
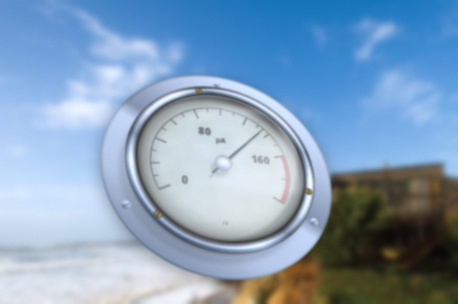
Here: 135
